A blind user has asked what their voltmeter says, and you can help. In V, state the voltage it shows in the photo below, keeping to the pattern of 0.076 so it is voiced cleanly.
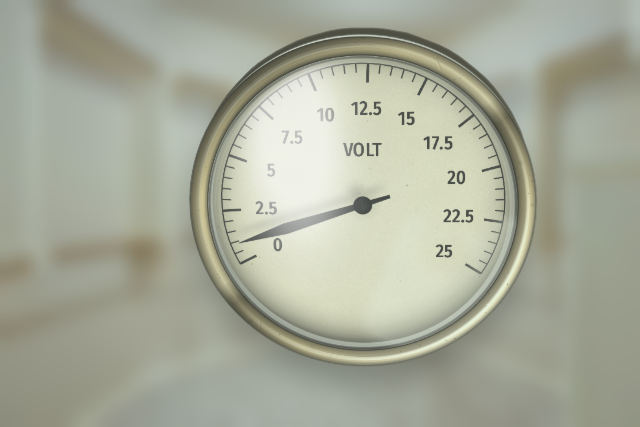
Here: 1
